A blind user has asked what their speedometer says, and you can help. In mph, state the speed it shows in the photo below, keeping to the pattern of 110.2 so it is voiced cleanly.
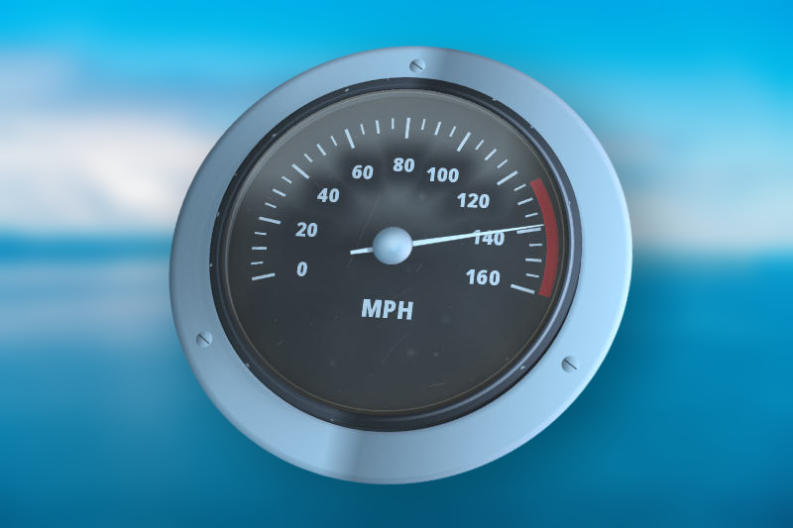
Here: 140
